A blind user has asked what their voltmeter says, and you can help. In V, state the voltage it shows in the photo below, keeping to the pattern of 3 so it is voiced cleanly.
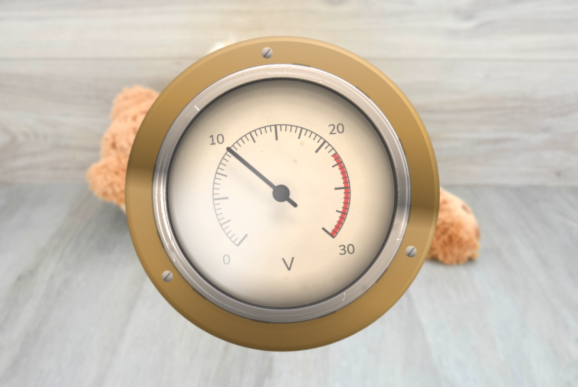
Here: 10
